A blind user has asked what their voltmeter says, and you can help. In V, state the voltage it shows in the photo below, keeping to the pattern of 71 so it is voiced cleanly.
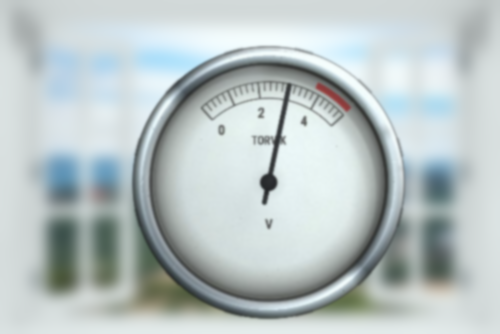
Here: 3
